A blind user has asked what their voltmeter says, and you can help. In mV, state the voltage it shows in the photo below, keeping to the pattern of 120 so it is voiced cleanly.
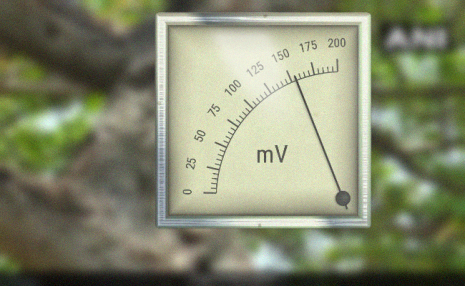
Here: 155
